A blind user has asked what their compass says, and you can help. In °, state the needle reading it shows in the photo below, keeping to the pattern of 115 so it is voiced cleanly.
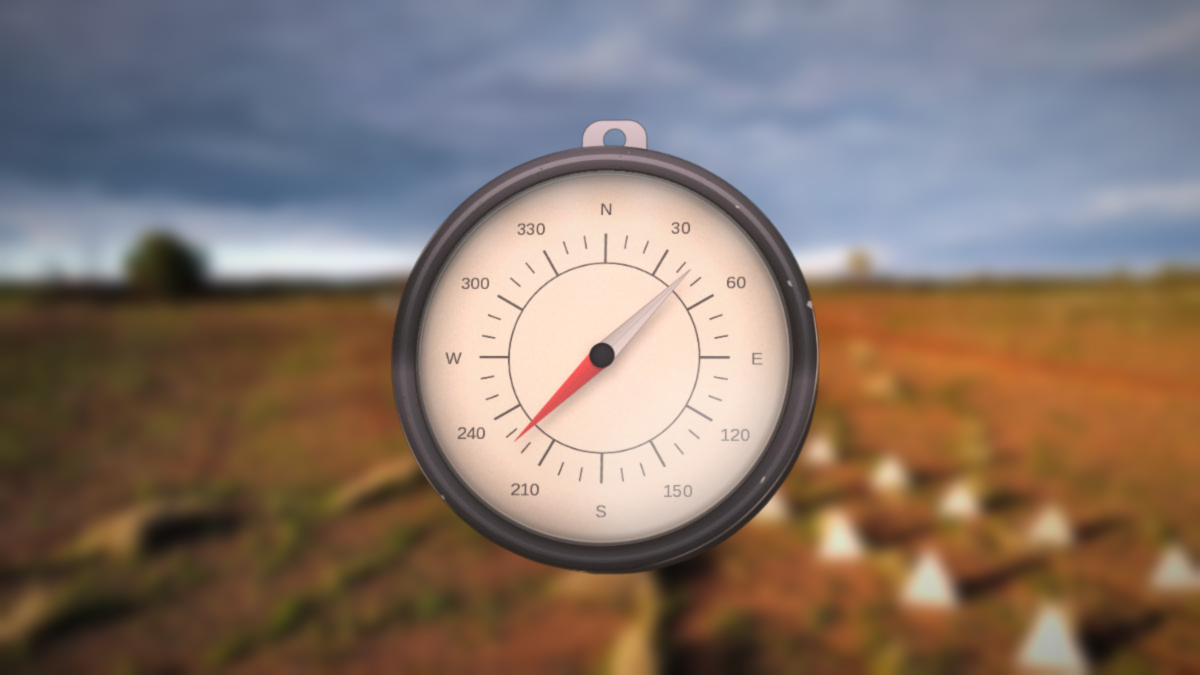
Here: 225
